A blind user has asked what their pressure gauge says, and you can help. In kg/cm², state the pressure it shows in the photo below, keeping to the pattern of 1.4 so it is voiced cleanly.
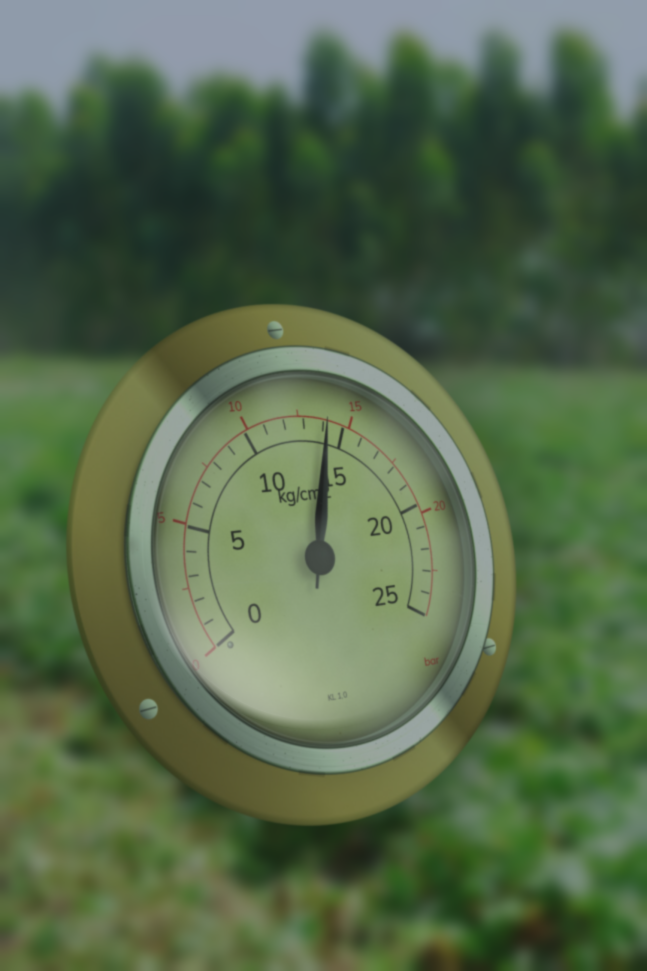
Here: 14
